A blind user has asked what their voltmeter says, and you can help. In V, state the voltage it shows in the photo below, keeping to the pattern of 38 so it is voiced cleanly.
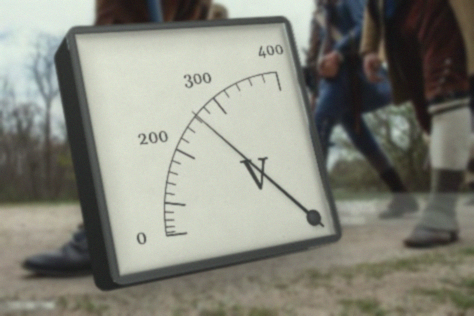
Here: 260
